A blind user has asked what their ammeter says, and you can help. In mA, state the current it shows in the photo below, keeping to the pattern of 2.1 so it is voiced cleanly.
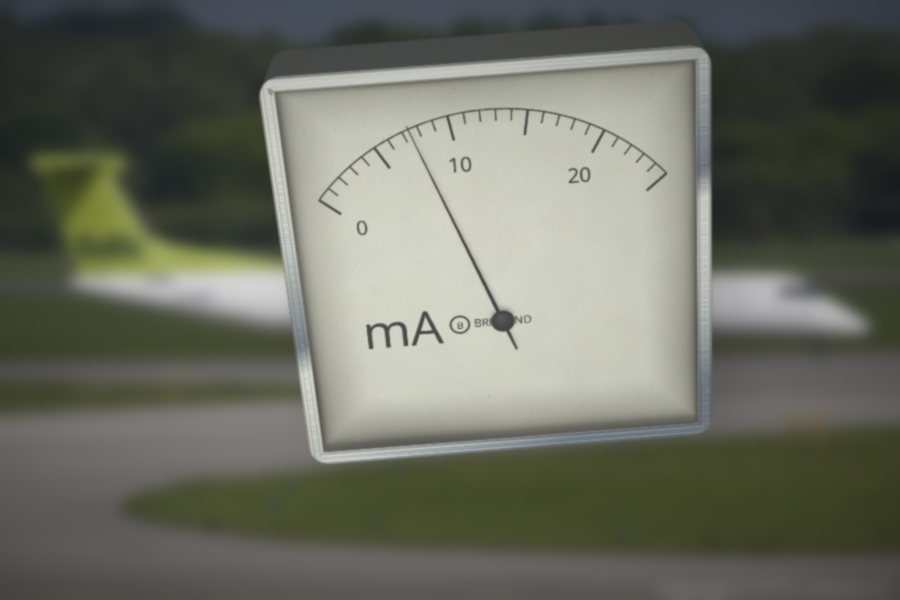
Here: 7.5
